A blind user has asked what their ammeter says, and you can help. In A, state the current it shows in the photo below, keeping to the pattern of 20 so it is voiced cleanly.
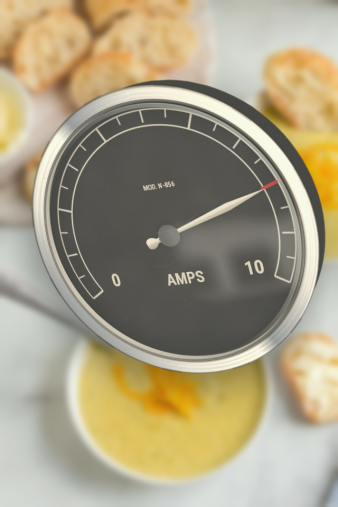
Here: 8
